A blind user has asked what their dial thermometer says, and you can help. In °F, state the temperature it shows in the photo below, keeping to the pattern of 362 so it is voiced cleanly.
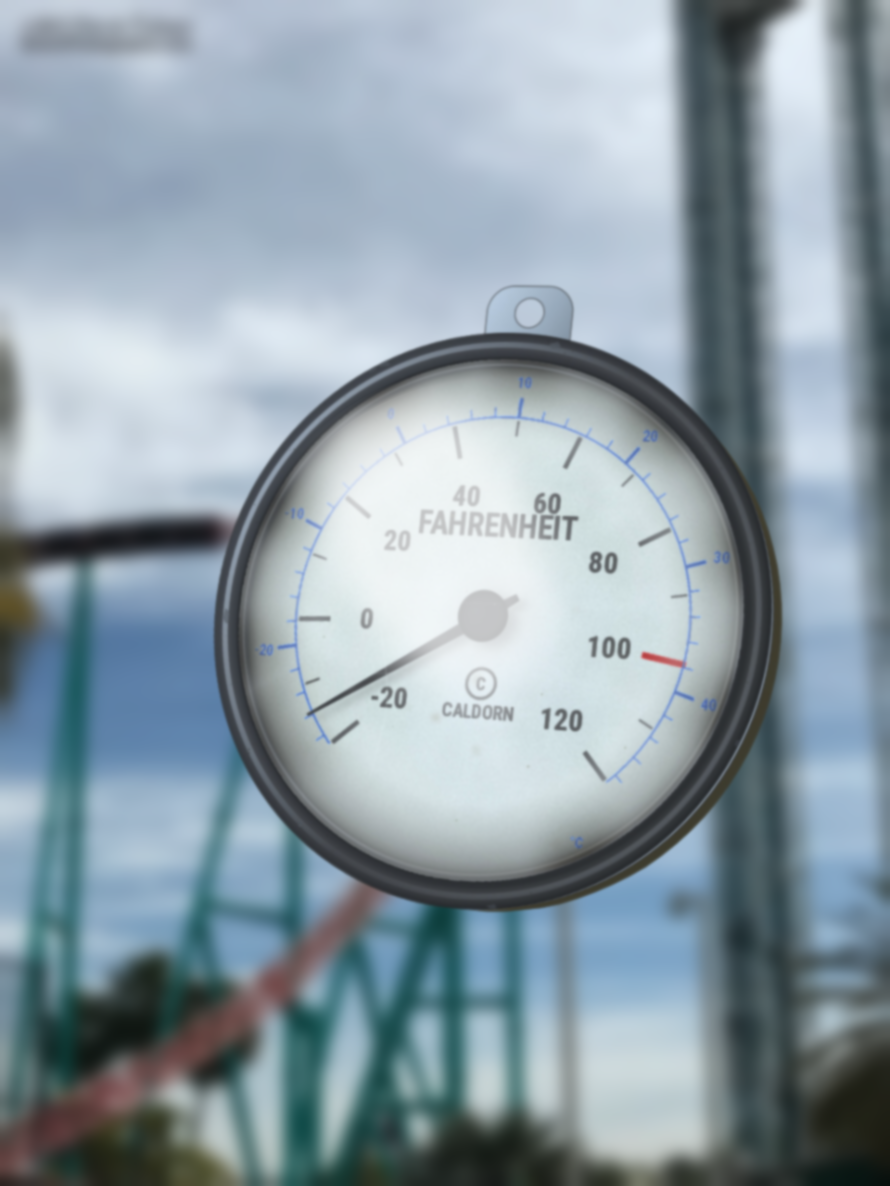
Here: -15
